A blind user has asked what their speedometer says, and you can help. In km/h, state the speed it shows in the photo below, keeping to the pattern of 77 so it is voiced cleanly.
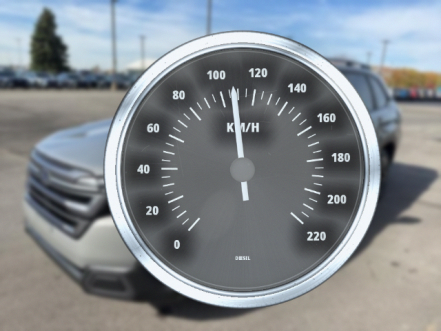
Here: 107.5
